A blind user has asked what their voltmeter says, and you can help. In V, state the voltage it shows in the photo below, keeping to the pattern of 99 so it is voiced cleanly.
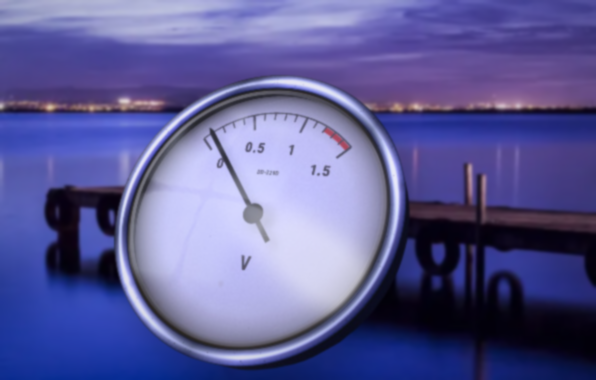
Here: 0.1
